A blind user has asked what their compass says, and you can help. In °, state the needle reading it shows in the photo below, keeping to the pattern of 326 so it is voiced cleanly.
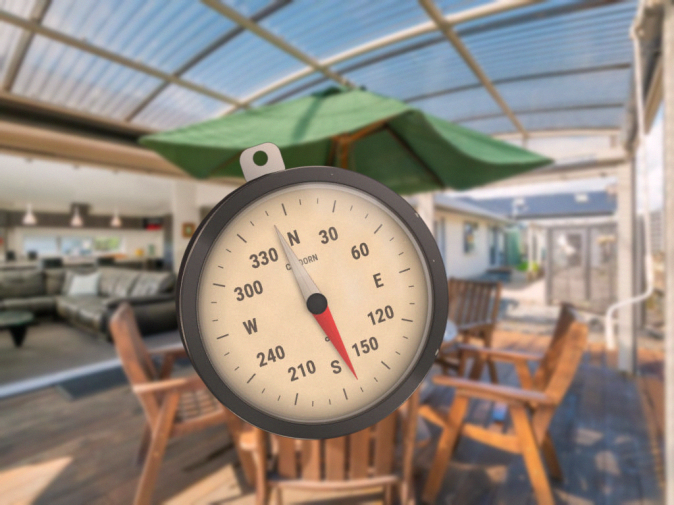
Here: 170
